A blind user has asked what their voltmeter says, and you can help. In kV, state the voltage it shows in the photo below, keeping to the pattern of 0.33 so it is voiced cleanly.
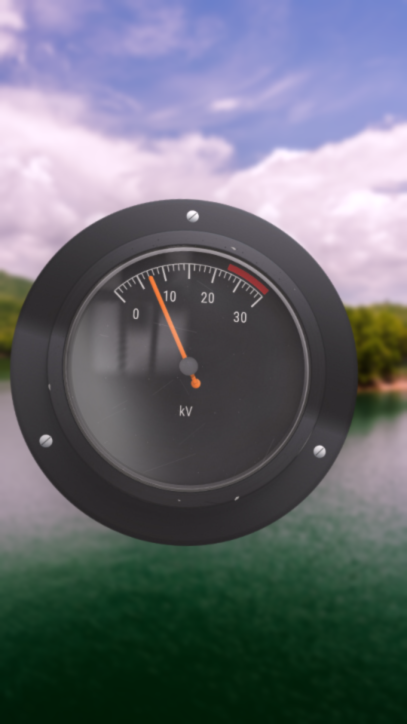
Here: 7
